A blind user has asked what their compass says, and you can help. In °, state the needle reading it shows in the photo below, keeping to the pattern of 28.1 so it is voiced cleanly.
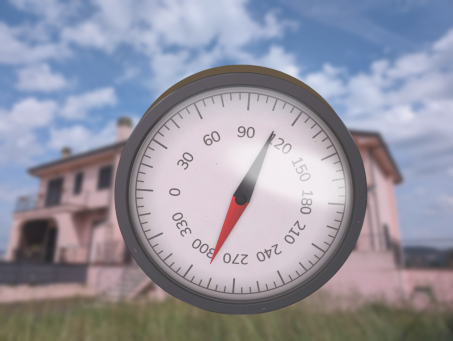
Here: 290
